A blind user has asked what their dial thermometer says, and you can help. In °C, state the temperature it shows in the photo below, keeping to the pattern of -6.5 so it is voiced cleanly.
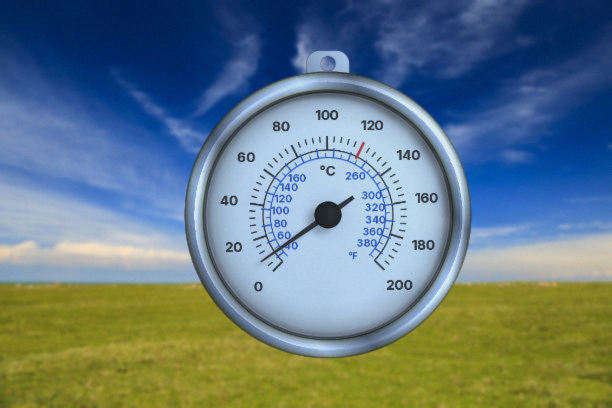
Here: 8
